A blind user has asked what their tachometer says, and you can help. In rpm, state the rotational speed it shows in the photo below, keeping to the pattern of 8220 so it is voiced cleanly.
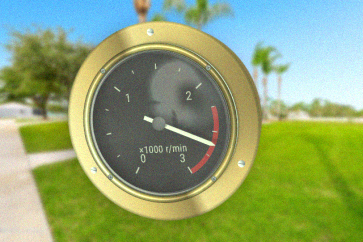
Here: 2625
